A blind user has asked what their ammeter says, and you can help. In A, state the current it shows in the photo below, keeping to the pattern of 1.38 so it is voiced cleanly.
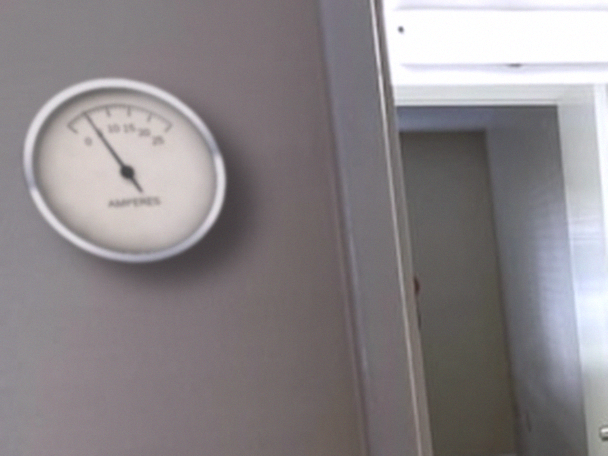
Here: 5
